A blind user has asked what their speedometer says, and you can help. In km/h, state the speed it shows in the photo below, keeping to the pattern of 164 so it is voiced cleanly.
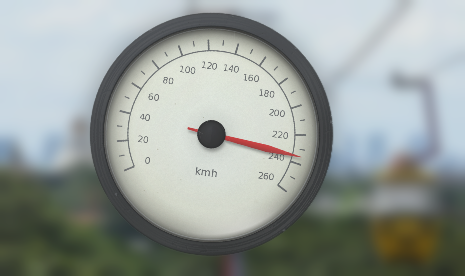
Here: 235
